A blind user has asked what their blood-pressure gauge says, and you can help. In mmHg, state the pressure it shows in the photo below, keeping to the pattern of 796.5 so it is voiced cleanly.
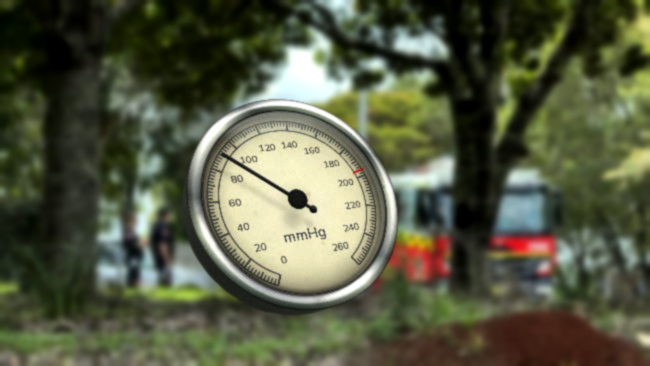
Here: 90
